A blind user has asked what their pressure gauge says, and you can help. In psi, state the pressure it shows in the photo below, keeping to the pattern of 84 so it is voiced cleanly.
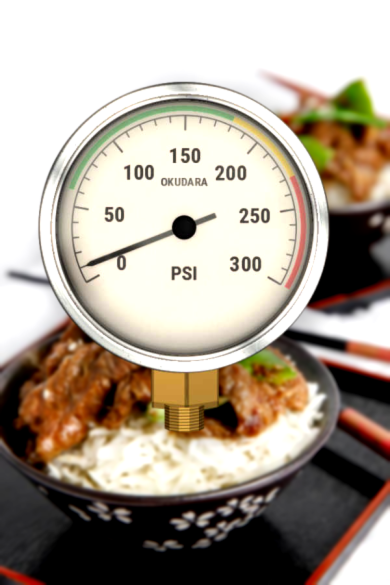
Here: 10
